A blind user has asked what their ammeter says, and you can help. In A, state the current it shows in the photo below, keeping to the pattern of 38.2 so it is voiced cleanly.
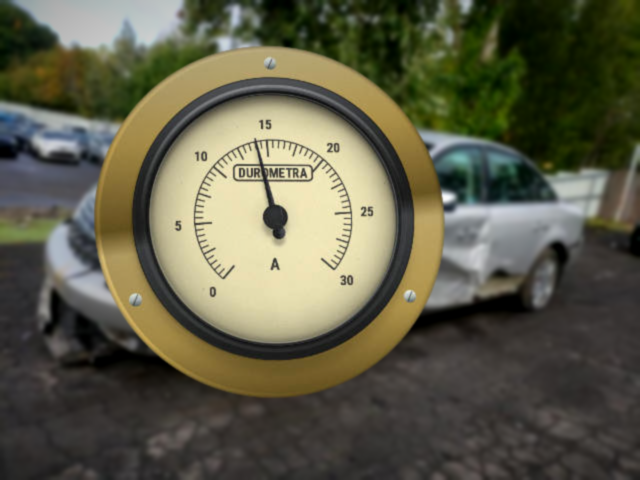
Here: 14
